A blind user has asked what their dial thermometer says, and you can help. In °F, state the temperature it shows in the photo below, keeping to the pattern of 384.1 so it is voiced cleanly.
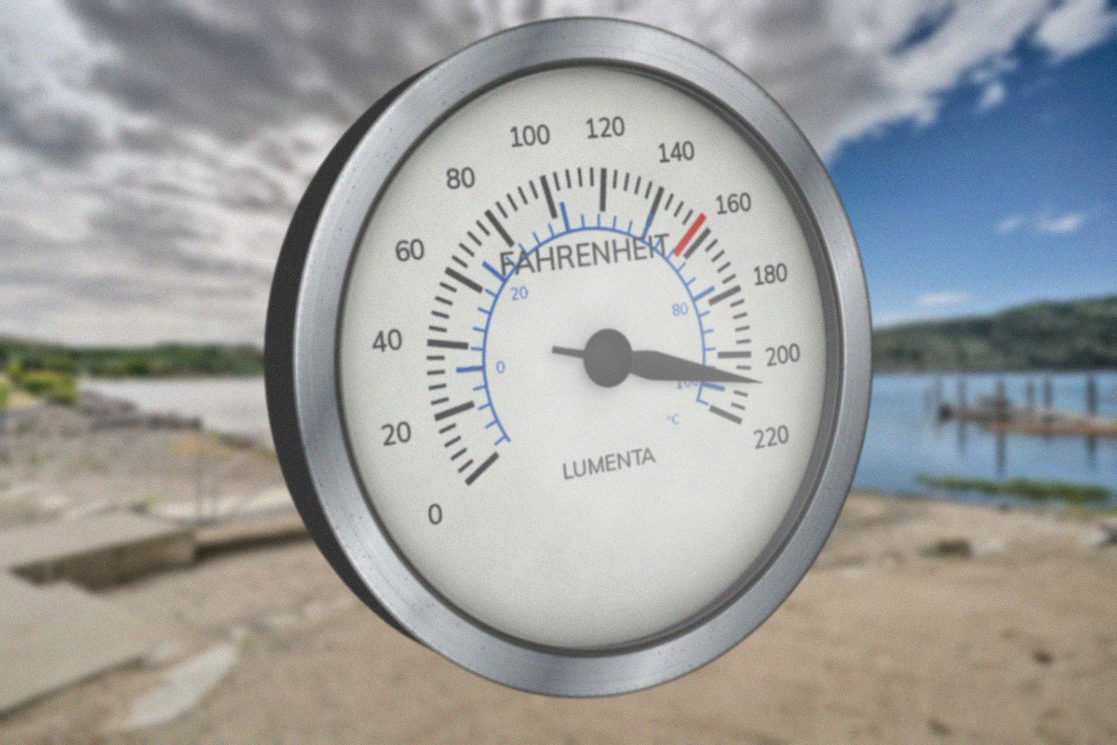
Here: 208
